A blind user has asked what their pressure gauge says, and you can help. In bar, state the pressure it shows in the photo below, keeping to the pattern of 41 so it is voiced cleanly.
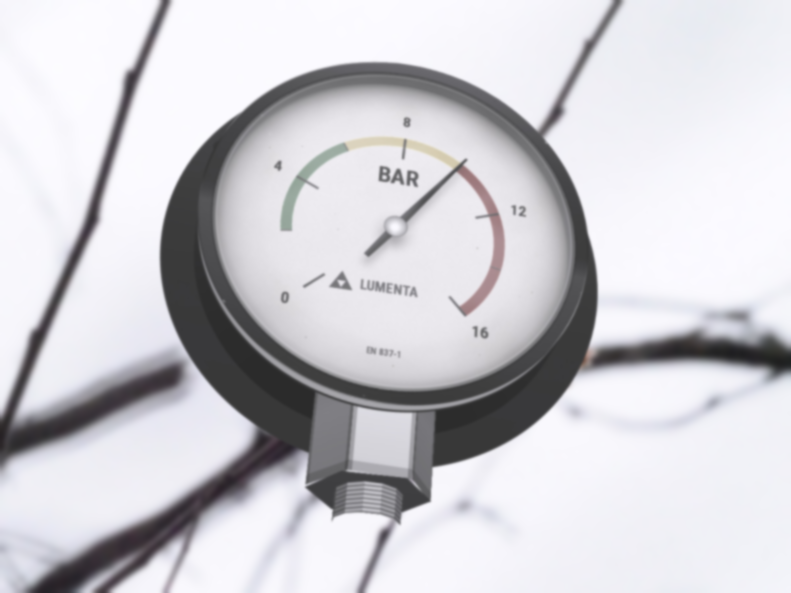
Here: 10
